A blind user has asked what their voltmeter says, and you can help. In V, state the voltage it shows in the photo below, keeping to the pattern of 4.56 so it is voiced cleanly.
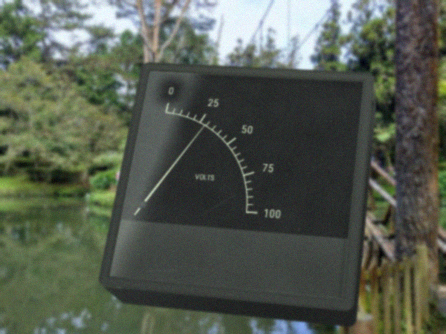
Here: 30
